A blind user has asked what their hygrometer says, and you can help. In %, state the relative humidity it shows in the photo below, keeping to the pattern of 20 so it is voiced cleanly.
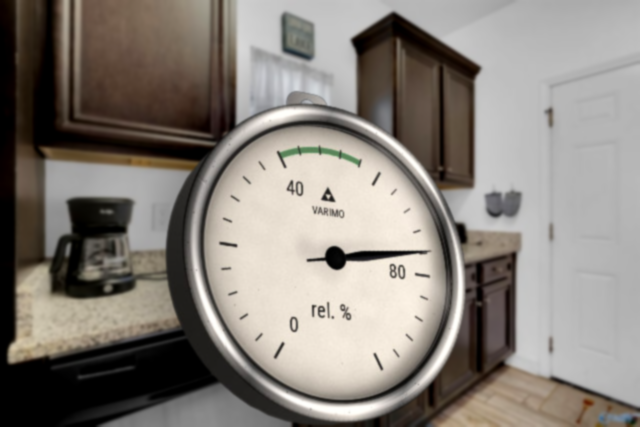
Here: 76
